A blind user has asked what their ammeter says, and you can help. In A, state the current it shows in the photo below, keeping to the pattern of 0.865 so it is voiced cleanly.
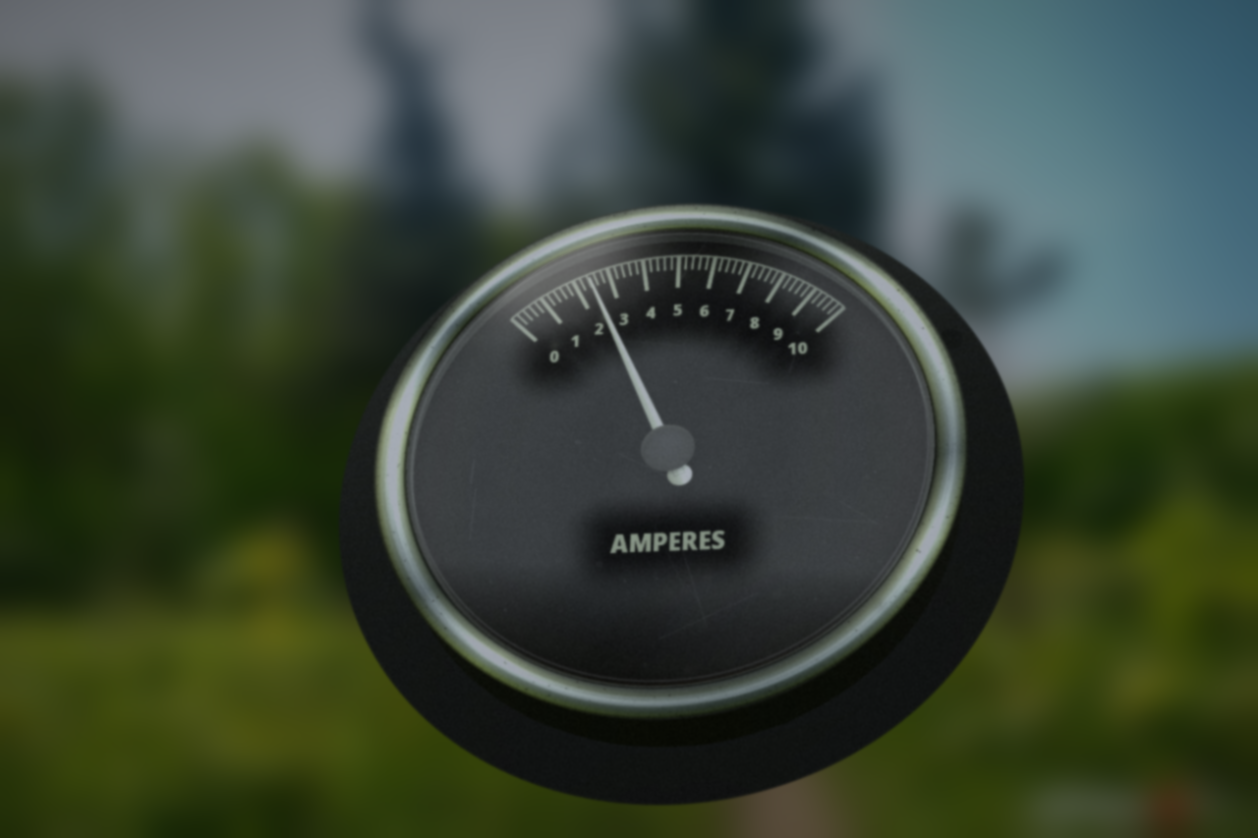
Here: 2.4
